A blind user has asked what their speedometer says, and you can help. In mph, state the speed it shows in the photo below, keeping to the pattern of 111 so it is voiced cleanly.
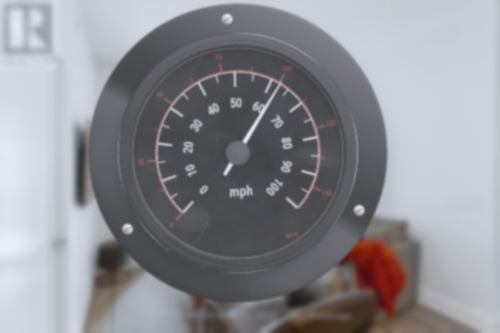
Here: 62.5
